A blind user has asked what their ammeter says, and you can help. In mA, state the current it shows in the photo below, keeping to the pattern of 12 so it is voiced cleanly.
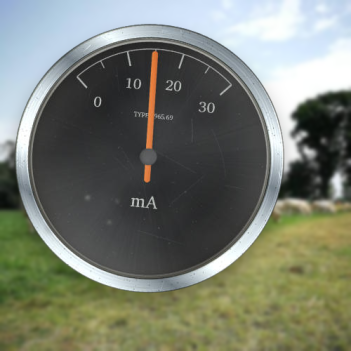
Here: 15
